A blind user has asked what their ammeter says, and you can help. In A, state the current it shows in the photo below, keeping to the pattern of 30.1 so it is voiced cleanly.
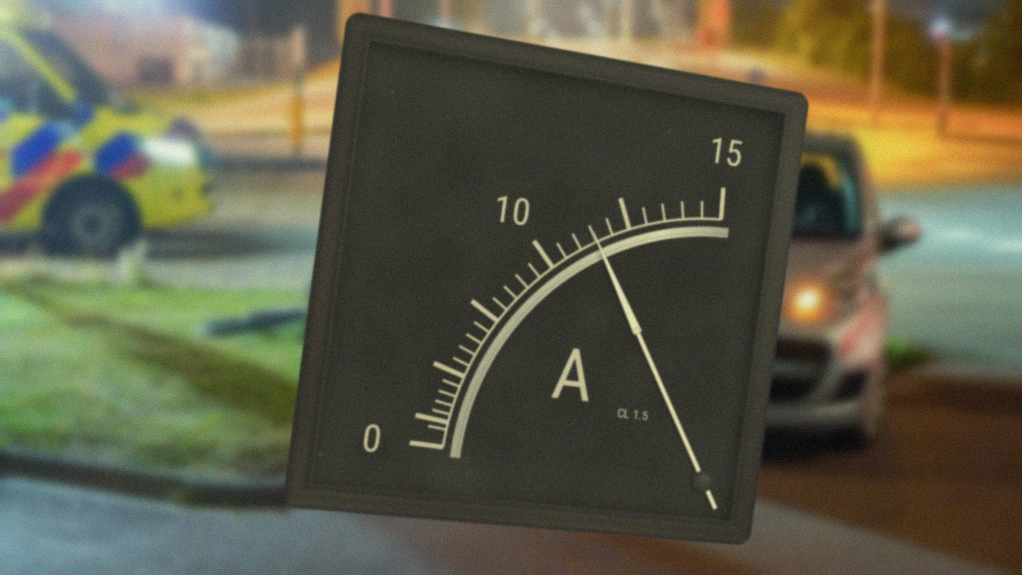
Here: 11.5
